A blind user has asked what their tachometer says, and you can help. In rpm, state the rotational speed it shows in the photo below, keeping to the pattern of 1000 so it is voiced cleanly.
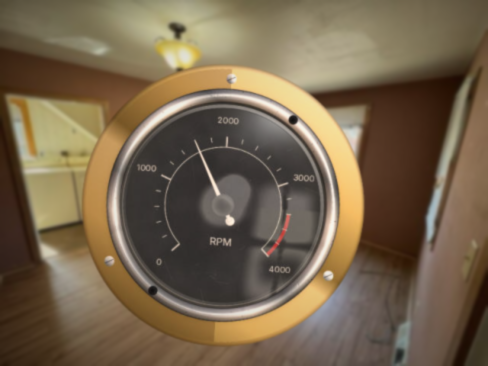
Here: 1600
